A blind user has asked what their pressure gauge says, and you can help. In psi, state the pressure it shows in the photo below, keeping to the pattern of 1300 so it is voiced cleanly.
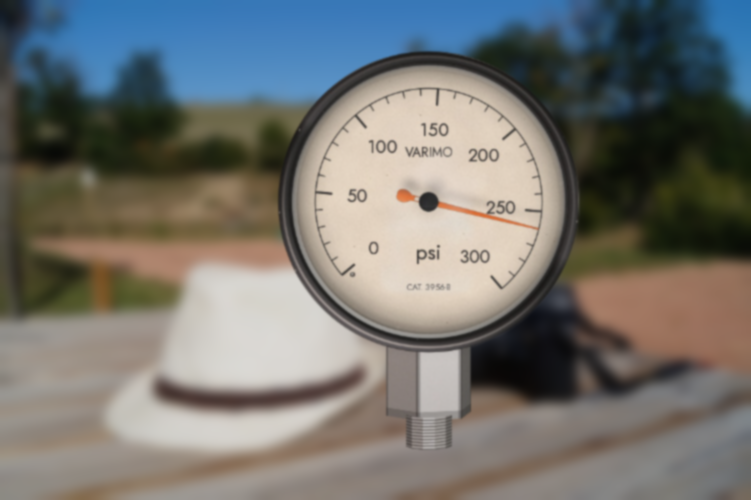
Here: 260
